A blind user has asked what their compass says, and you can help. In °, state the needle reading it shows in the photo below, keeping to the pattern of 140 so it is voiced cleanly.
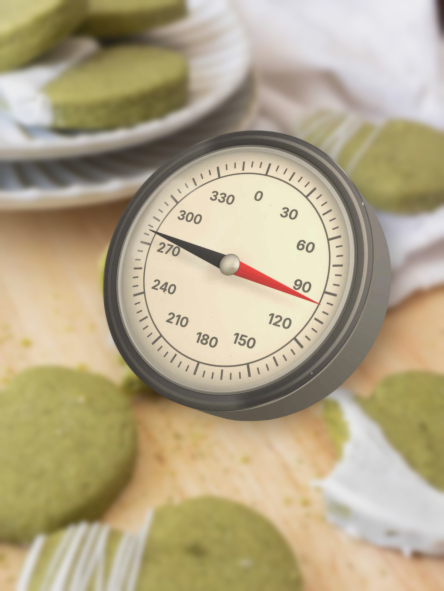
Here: 97.5
